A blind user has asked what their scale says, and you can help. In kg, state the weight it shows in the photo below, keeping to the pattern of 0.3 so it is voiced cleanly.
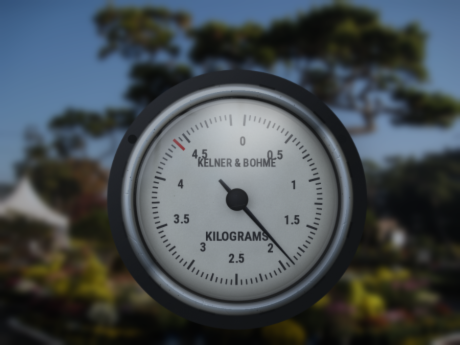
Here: 1.9
